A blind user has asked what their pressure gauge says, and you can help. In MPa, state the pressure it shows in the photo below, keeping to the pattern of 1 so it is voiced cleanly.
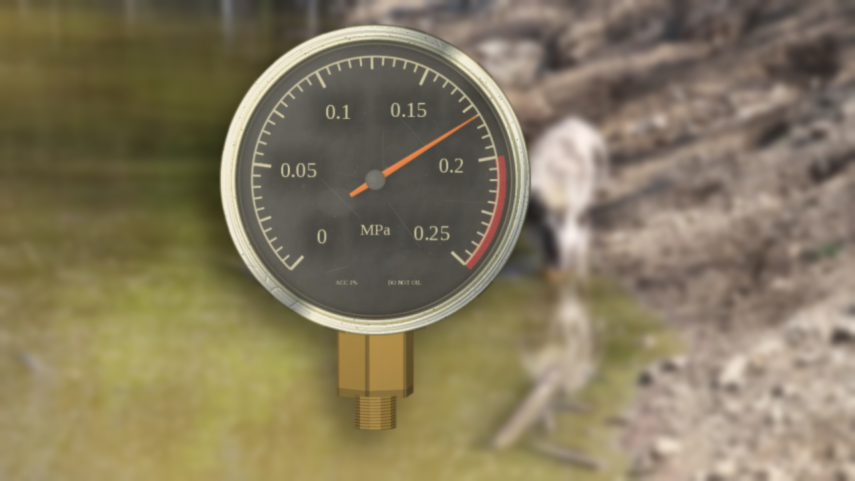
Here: 0.18
